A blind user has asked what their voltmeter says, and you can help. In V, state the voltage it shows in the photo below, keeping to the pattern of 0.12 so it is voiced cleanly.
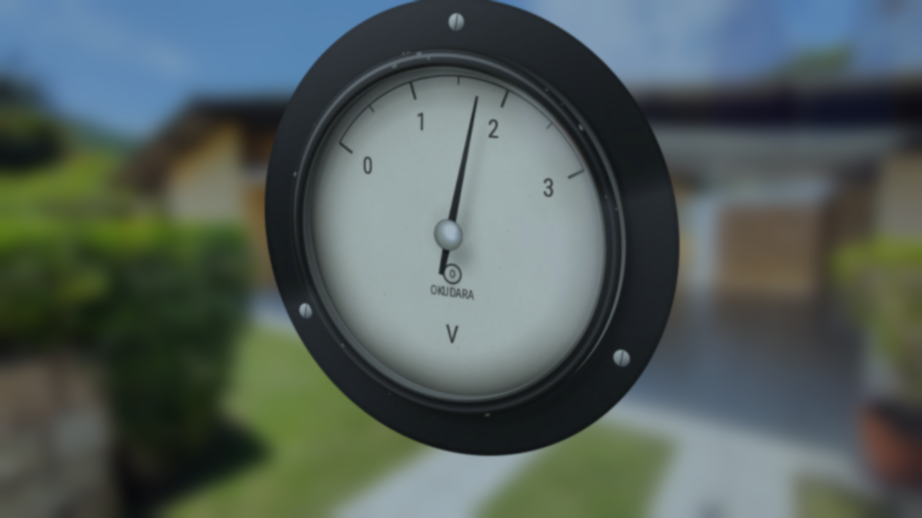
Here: 1.75
